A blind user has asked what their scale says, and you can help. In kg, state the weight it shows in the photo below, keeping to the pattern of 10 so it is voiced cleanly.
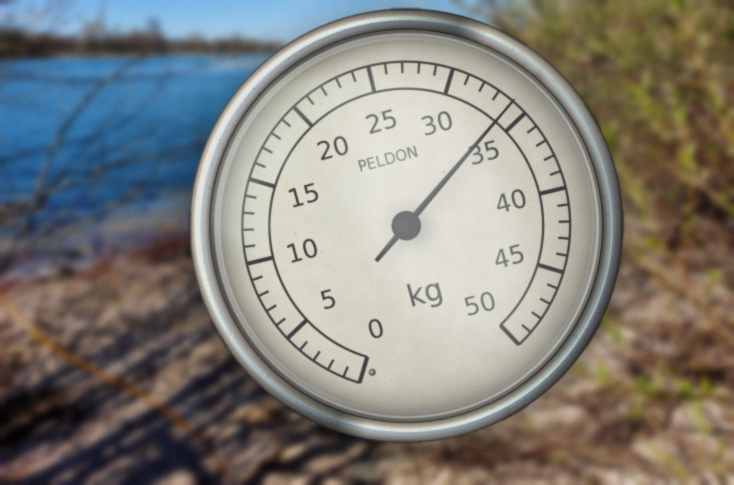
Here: 34
